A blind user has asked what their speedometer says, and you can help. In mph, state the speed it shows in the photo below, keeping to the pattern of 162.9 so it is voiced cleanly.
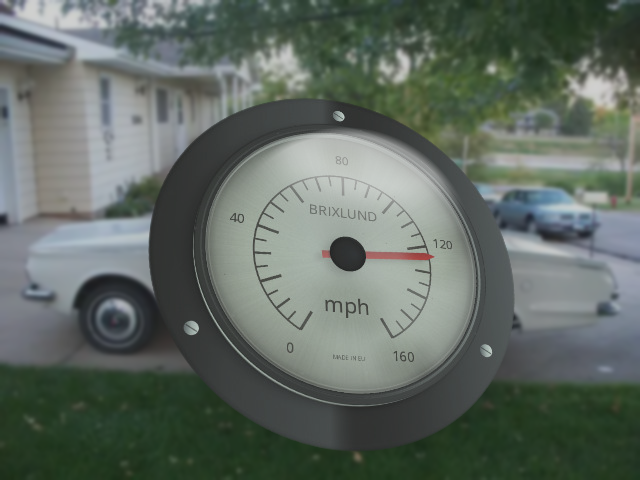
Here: 125
